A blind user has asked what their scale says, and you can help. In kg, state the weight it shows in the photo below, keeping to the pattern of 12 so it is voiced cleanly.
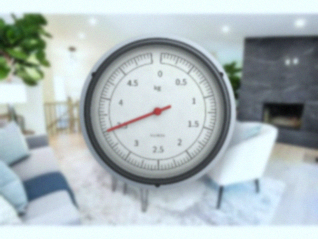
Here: 3.5
